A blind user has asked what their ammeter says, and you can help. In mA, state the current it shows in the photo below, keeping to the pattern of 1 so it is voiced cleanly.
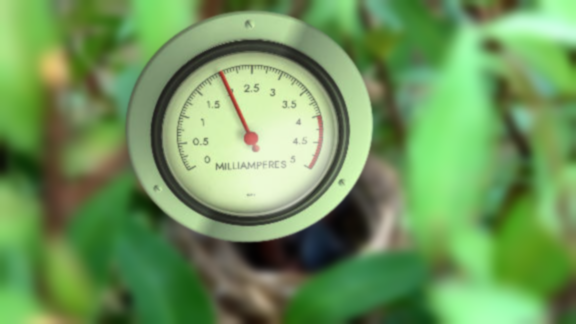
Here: 2
